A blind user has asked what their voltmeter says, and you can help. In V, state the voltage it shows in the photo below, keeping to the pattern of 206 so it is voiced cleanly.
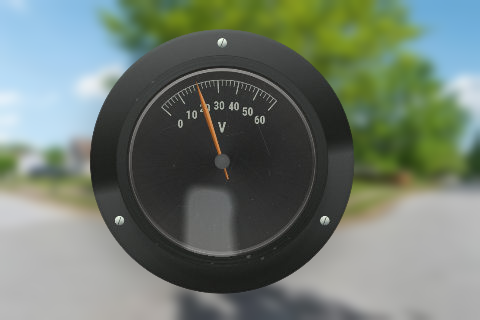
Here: 20
